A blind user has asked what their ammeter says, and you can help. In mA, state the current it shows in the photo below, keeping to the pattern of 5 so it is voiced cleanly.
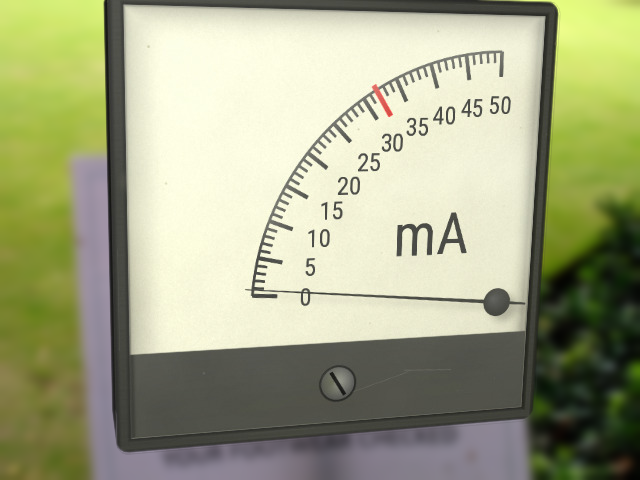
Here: 1
